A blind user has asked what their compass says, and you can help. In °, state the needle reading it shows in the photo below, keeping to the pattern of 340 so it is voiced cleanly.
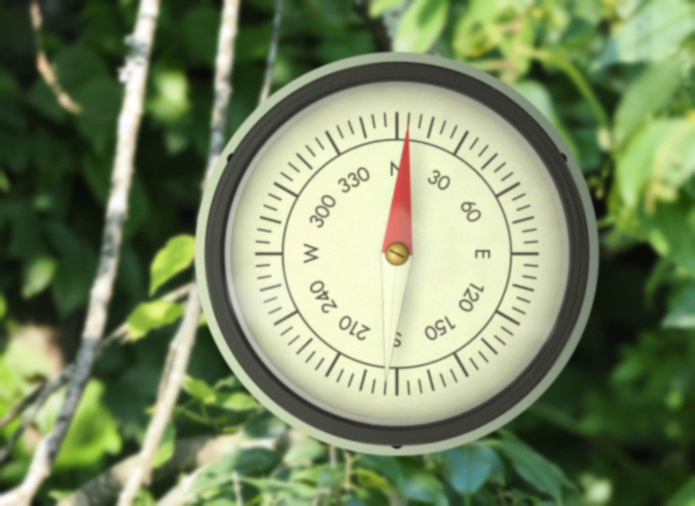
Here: 5
